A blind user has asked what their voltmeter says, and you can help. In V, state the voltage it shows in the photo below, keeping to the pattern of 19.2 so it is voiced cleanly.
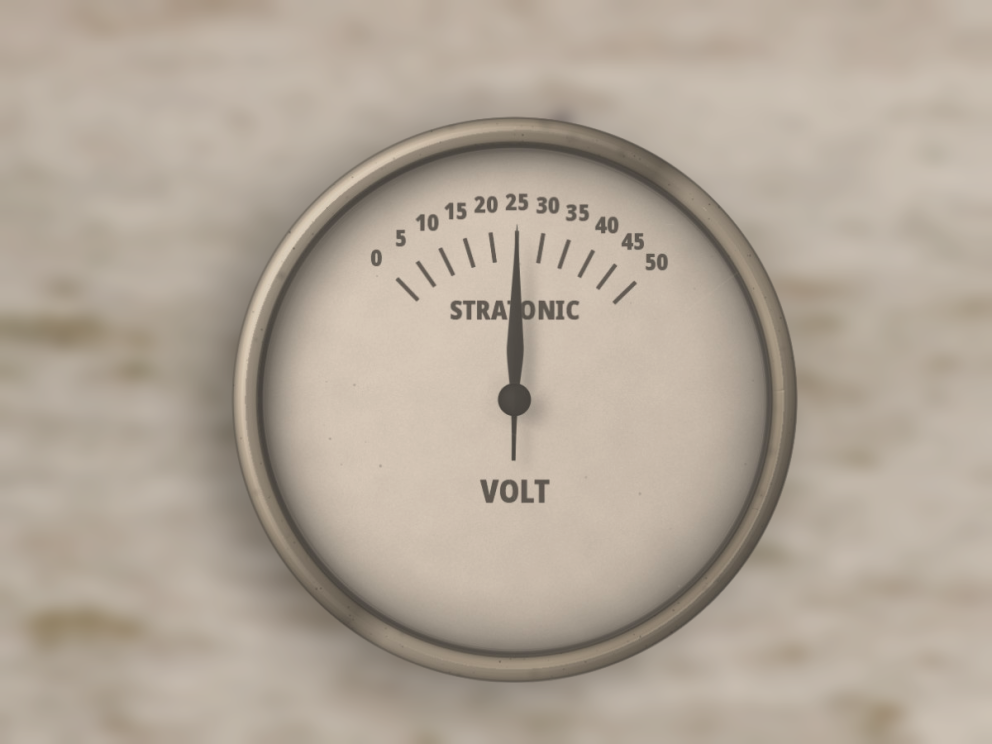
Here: 25
